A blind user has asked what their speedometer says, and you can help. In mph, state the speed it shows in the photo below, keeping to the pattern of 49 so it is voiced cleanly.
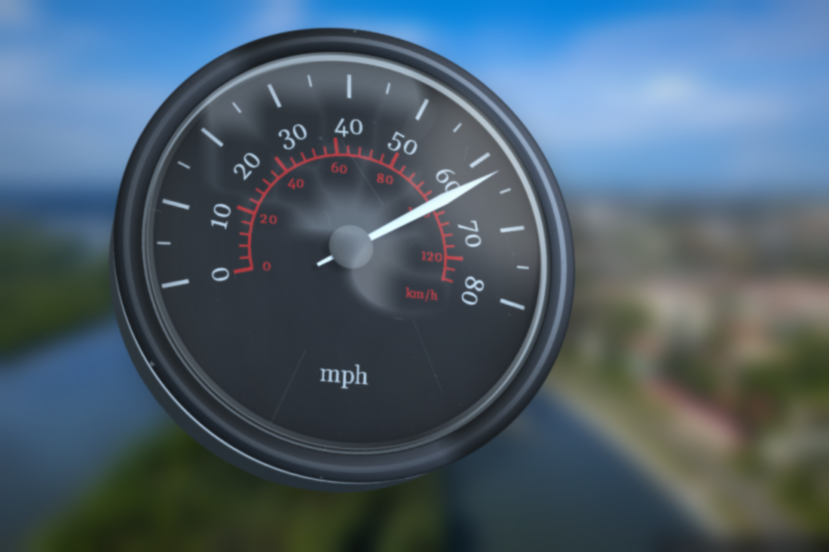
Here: 62.5
